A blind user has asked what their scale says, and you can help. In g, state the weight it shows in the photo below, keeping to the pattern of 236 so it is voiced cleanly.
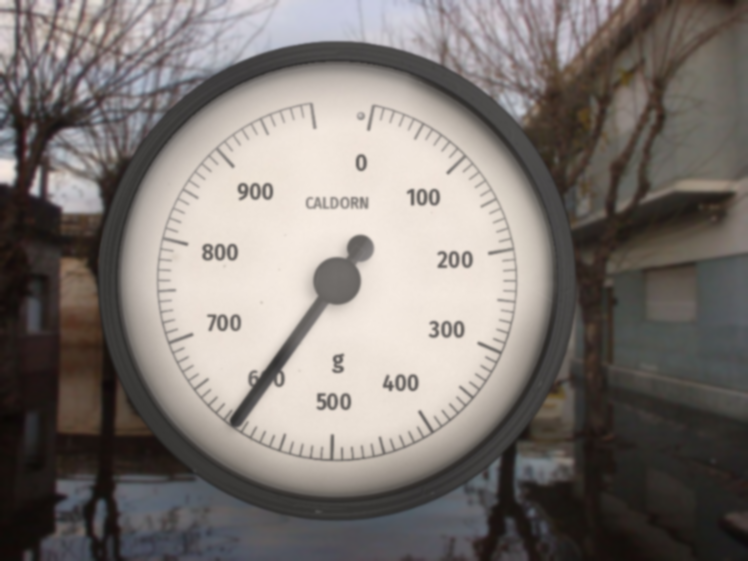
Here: 600
